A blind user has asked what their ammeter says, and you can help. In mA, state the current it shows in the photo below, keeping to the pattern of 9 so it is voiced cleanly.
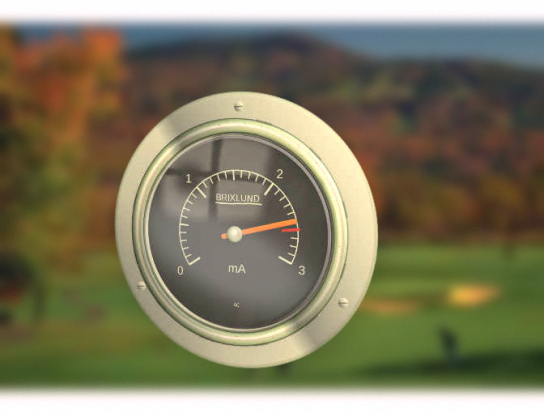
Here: 2.5
